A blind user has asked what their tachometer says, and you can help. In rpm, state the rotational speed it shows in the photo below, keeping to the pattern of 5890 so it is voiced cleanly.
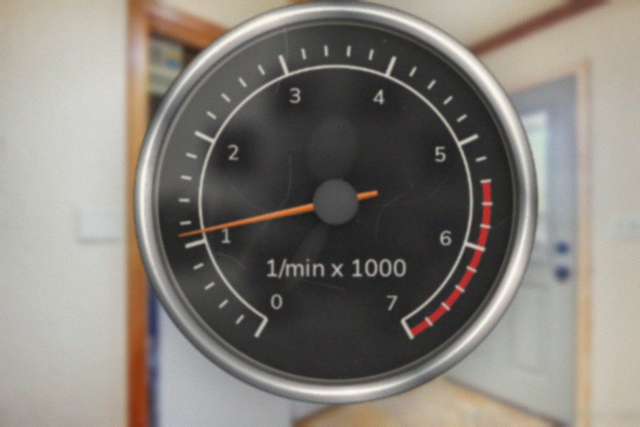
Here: 1100
